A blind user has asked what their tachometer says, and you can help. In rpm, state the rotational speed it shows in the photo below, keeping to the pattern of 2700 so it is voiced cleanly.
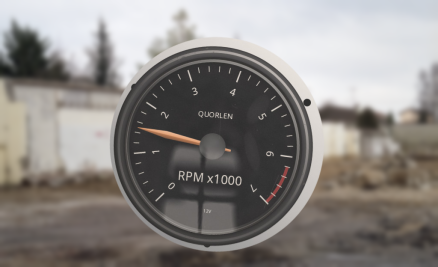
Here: 1500
